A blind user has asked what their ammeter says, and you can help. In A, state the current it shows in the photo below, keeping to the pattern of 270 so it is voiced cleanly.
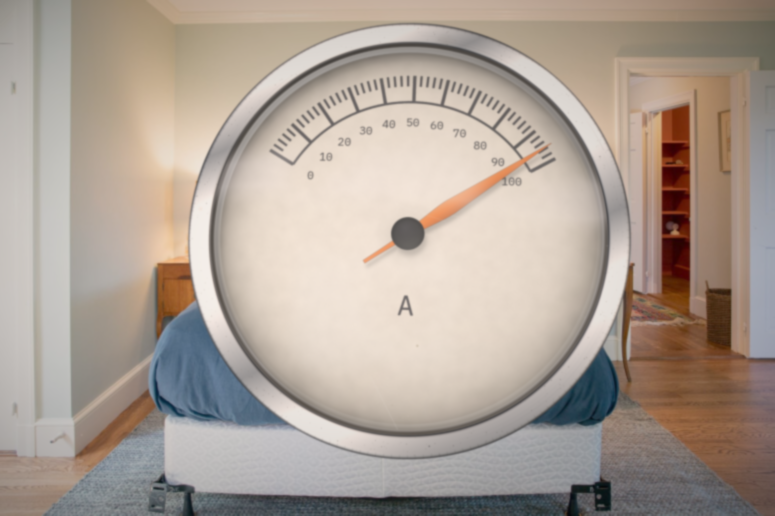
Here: 96
